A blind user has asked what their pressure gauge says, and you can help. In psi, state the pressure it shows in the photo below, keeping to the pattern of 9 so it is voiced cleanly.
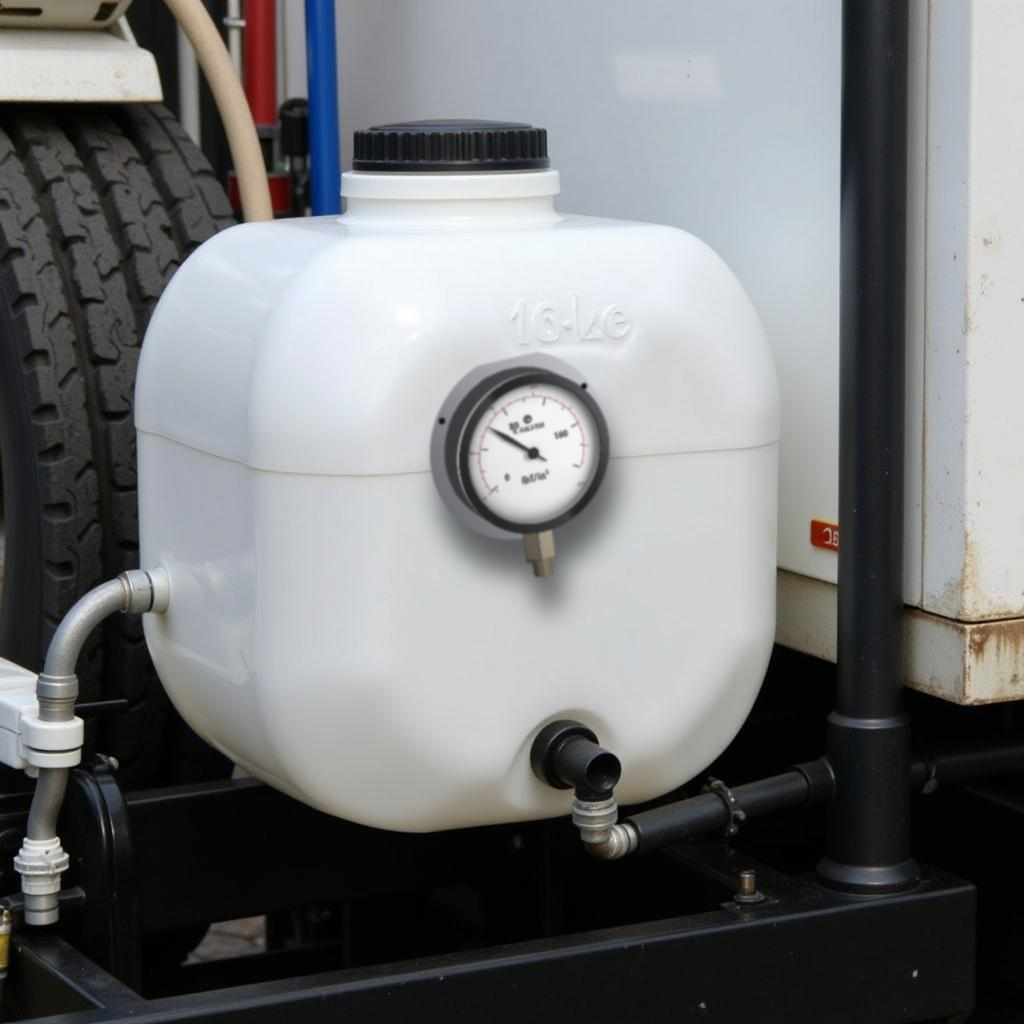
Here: 60
